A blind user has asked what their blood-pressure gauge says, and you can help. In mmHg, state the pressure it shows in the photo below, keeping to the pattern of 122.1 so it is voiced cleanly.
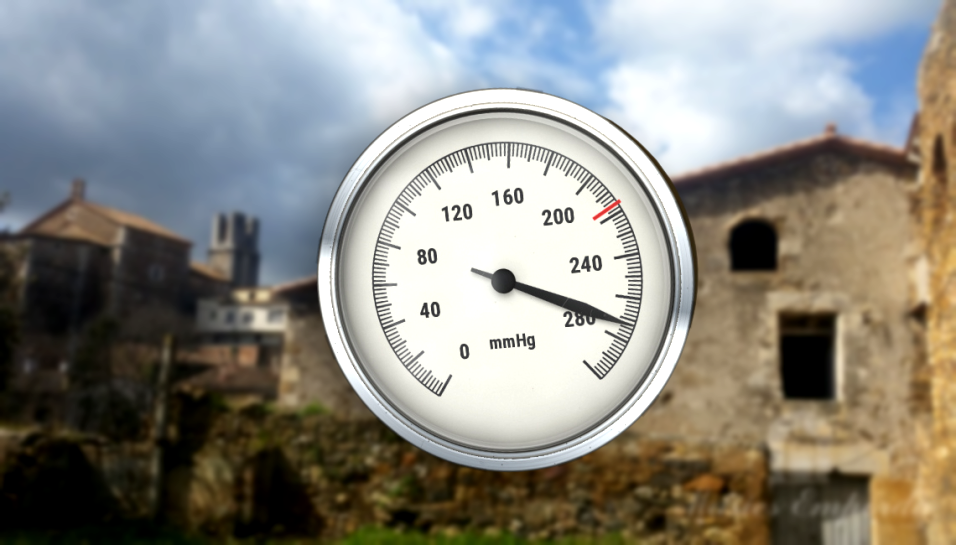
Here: 272
